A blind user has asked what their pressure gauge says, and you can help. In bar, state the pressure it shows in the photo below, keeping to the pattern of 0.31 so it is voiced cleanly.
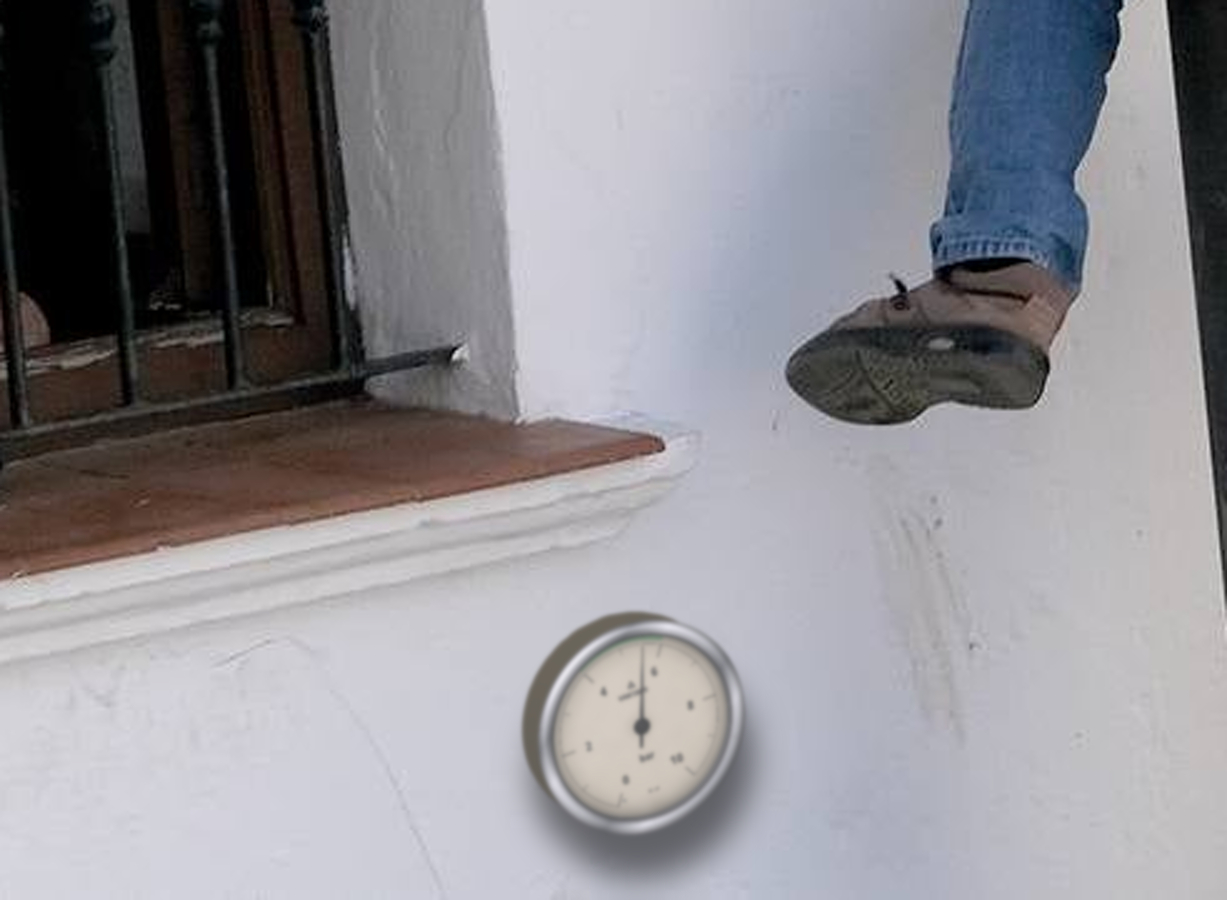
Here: 5.5
